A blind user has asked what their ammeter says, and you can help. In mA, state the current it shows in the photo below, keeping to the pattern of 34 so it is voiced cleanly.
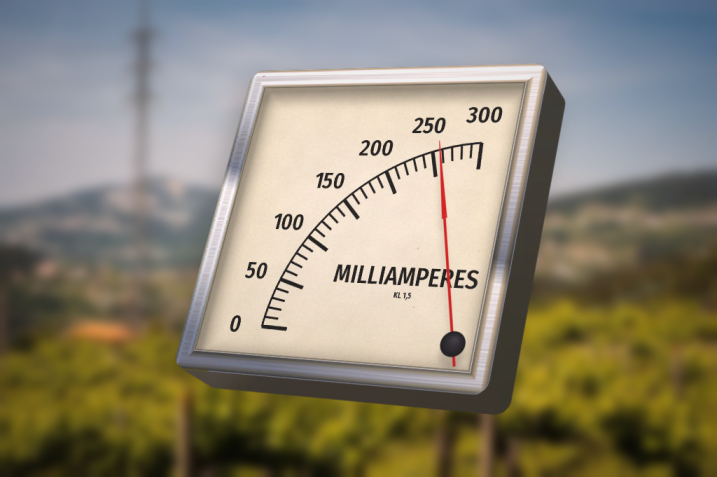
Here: 260
